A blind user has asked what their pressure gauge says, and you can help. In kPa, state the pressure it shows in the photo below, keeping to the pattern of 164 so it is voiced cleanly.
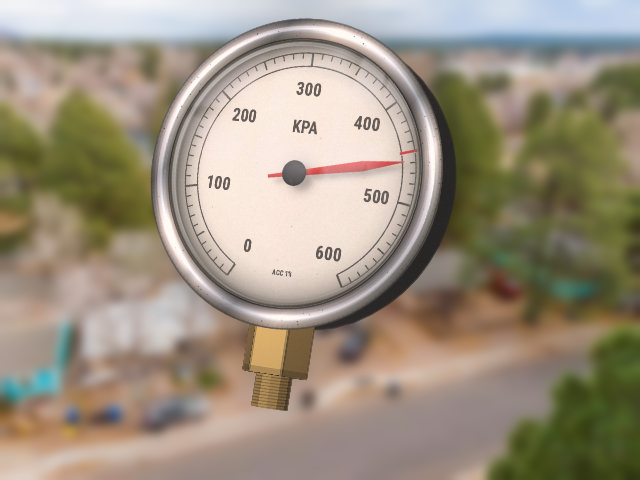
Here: 460
